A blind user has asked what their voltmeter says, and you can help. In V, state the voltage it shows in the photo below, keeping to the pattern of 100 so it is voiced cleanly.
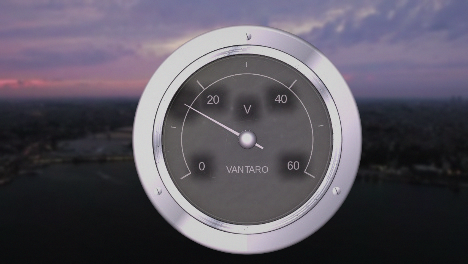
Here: 15
